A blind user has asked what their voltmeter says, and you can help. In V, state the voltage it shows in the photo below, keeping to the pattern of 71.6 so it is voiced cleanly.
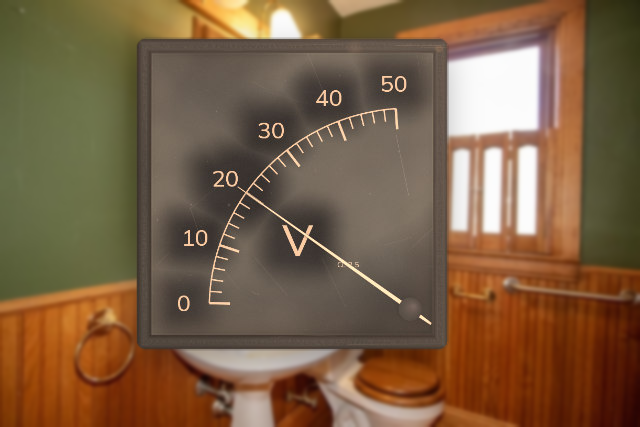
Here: 20
